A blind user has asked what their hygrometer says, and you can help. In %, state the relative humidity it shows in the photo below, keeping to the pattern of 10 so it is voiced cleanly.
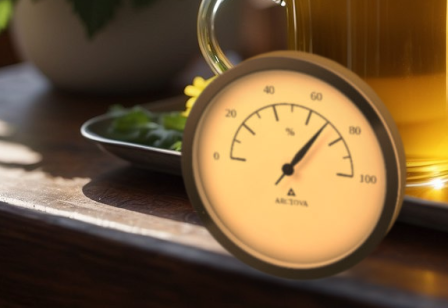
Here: 70
